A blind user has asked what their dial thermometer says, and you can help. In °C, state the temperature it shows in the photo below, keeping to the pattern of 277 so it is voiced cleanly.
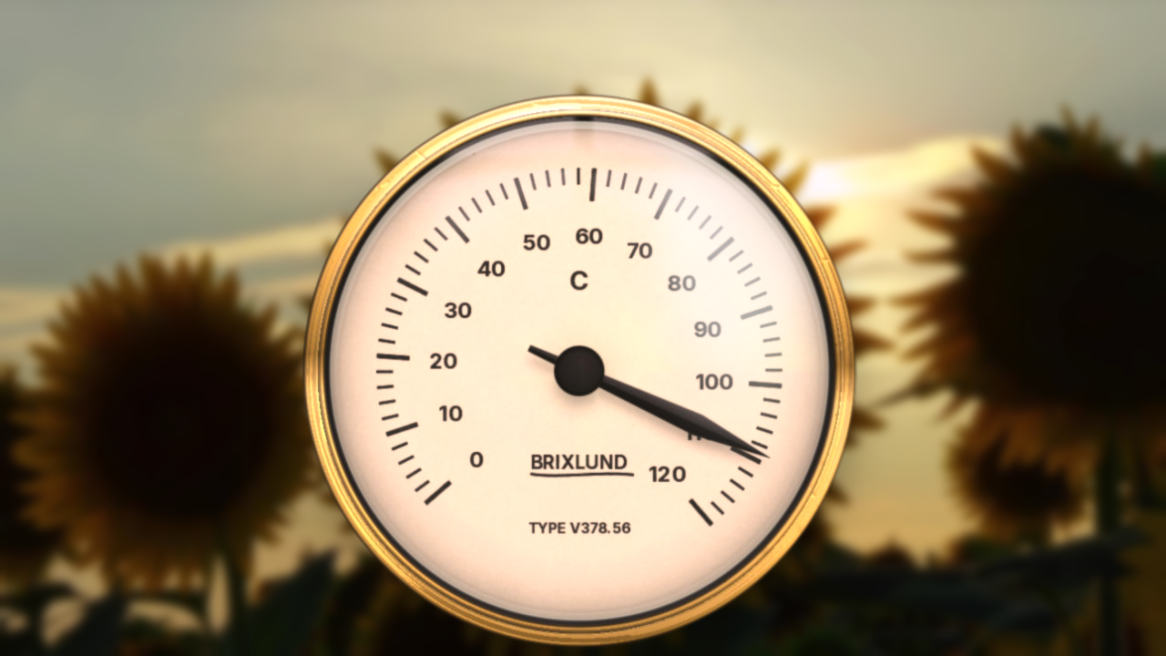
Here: 109
